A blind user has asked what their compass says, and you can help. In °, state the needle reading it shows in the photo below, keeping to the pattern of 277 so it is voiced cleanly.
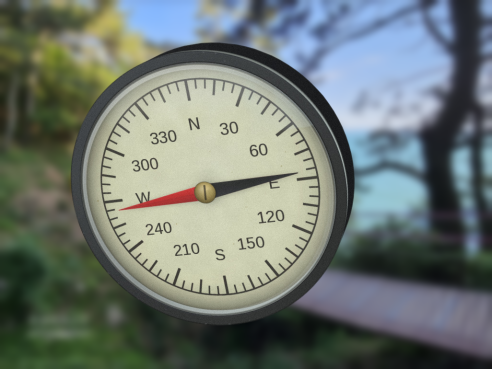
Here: 265
